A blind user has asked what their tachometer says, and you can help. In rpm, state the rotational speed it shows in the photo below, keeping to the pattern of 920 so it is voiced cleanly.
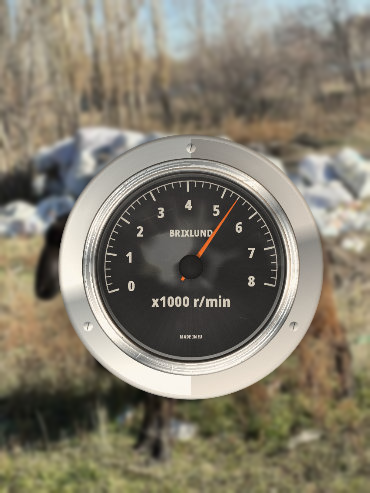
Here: 5400
